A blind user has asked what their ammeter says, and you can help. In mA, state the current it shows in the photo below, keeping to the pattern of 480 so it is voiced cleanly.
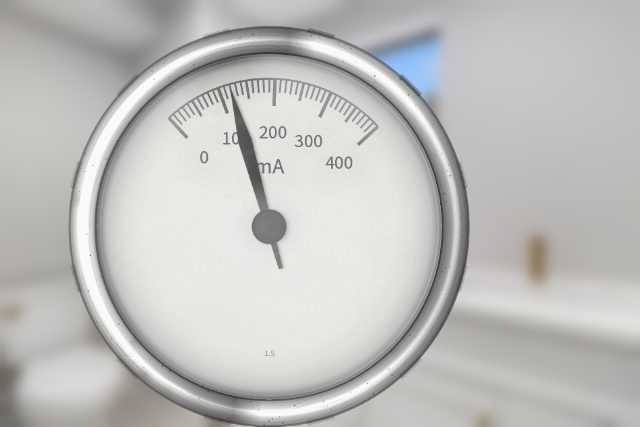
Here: 120
